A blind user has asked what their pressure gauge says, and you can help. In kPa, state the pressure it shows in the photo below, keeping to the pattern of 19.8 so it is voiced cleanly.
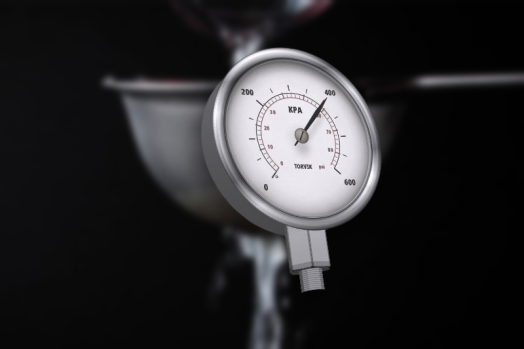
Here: 400
